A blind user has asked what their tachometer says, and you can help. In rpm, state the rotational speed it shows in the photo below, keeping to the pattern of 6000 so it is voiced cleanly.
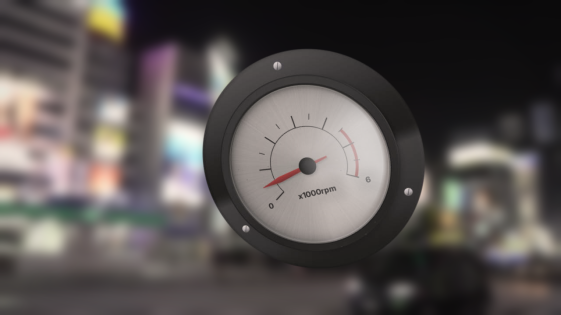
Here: 500
